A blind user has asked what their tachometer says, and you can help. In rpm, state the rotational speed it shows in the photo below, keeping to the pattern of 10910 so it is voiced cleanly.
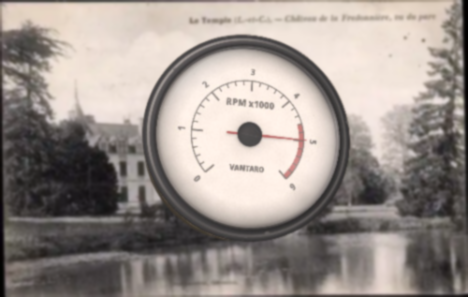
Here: 5000
